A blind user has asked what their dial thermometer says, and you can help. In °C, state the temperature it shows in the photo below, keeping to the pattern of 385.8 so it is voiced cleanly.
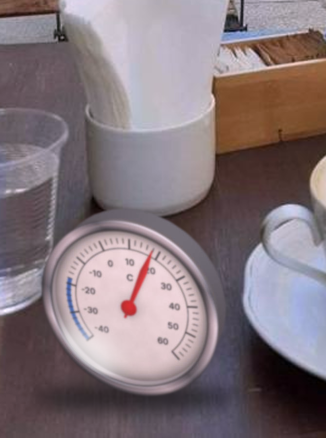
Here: 18
